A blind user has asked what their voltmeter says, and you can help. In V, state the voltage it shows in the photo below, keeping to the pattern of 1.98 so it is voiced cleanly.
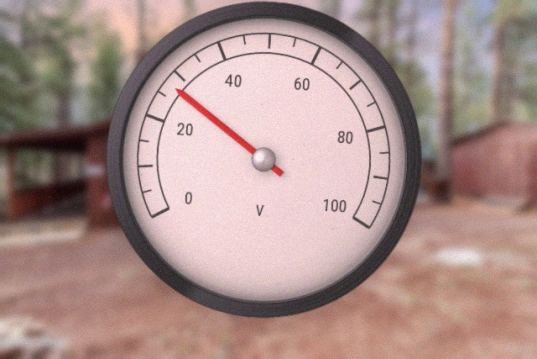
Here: 27.5
